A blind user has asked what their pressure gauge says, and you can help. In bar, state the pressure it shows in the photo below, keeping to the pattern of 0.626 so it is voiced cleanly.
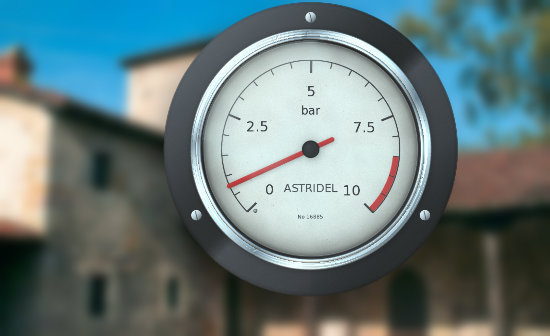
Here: 0.75
